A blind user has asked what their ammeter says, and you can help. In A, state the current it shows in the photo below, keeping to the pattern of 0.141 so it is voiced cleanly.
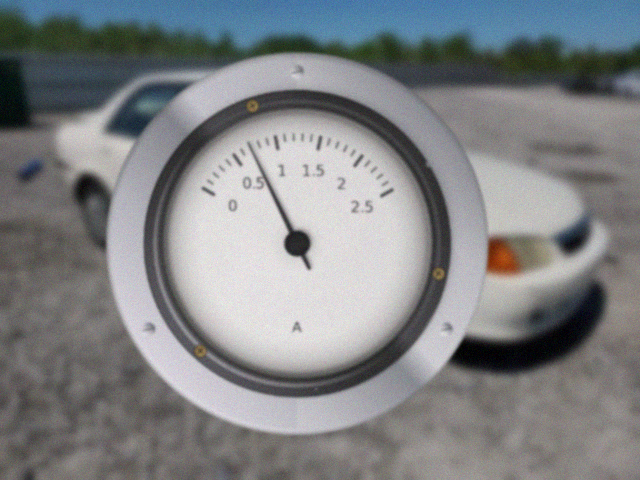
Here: 0.7
